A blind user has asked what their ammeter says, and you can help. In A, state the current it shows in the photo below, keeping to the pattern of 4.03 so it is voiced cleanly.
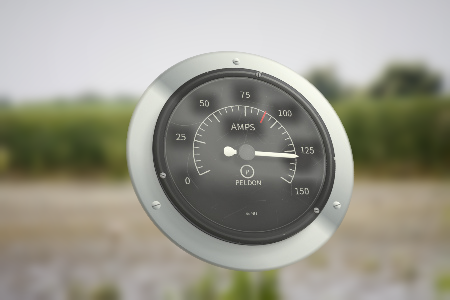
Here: 130
